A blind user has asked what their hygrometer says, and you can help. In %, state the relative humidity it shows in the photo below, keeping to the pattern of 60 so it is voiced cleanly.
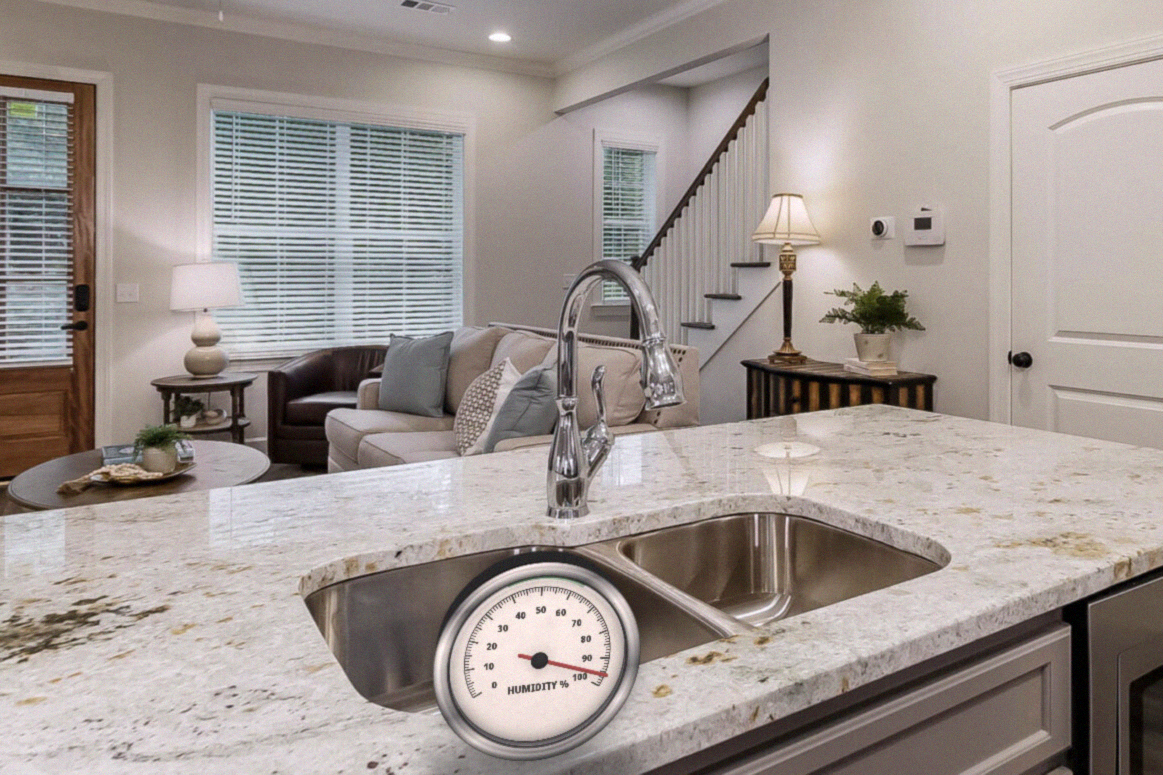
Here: 95
